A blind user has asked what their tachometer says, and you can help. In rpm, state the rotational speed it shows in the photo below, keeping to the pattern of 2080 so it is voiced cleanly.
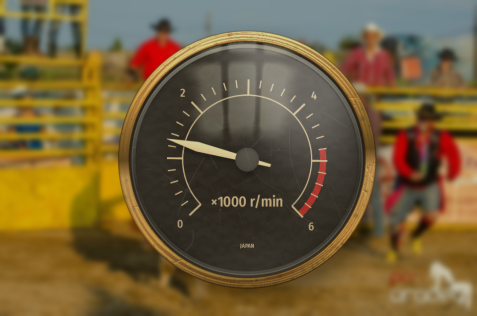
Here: 1300
